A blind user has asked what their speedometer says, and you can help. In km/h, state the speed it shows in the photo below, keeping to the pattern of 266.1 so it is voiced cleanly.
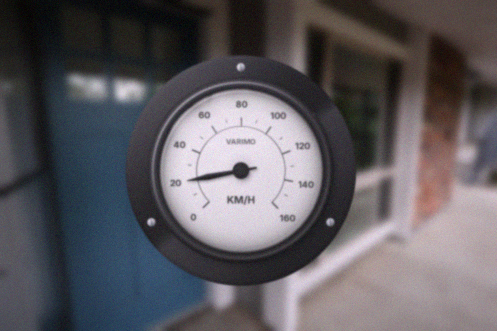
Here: 20
